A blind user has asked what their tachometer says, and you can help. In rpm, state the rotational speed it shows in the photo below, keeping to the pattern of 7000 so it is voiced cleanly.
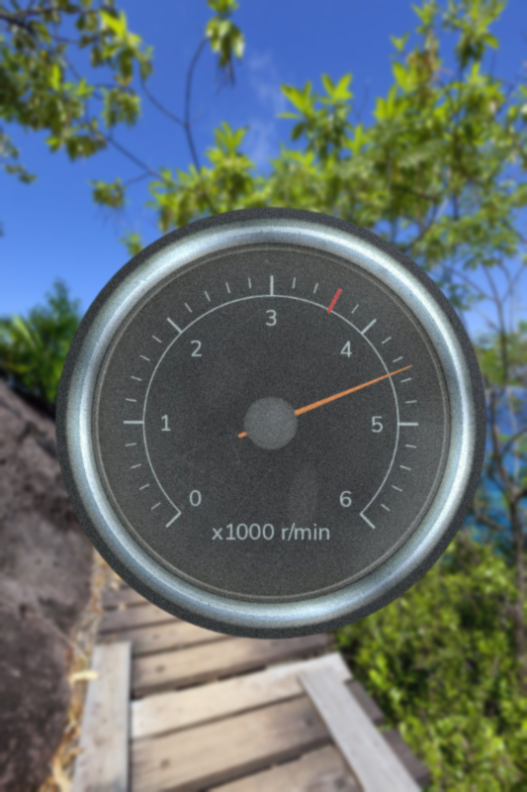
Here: 4500
